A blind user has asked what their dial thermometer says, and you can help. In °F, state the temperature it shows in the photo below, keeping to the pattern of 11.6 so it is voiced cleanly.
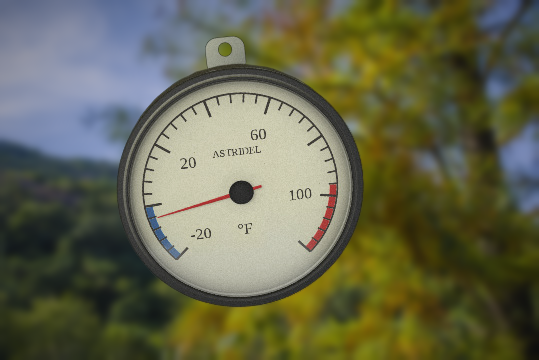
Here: -4
